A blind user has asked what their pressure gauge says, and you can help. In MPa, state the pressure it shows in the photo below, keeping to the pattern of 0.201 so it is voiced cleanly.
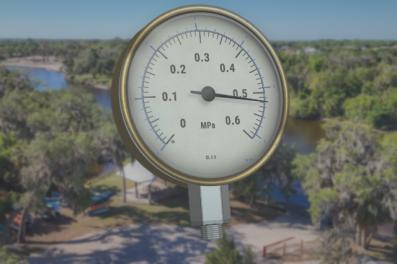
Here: 0.52
